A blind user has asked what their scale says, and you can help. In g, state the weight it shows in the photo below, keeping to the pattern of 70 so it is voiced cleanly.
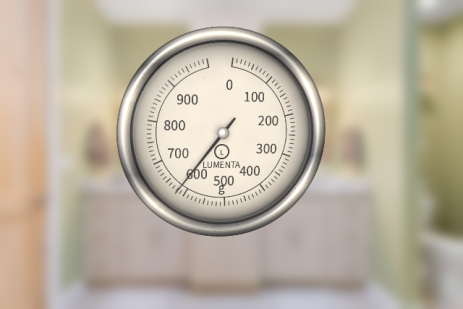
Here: 620
